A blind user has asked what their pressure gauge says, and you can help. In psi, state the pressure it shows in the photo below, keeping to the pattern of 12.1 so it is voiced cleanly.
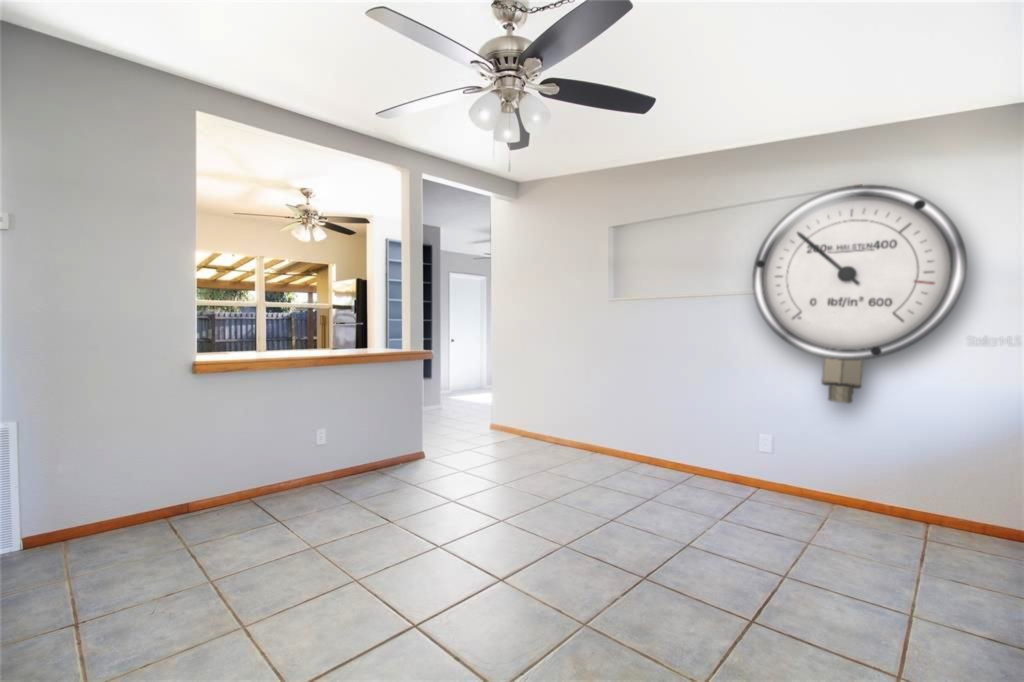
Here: 200
